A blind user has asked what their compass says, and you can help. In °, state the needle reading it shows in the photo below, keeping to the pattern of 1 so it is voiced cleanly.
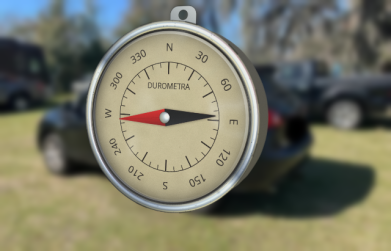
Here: 265
